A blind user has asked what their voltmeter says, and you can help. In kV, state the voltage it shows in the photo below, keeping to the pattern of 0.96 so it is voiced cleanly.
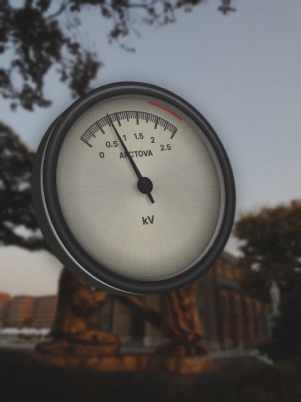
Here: 0.75
